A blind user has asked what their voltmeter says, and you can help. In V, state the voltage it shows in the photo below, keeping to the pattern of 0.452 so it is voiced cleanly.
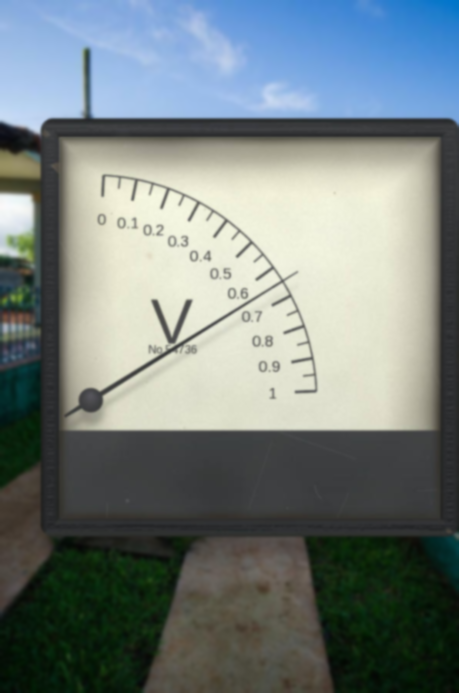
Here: 0.65
